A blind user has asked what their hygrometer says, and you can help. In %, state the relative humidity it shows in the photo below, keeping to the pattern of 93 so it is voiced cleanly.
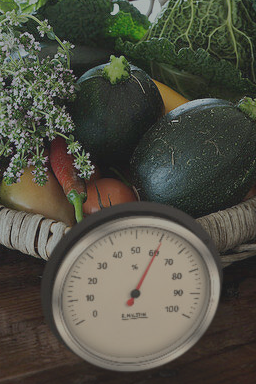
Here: 60
